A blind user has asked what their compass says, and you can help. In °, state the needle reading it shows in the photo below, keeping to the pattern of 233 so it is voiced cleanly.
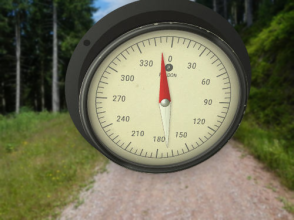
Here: 350
